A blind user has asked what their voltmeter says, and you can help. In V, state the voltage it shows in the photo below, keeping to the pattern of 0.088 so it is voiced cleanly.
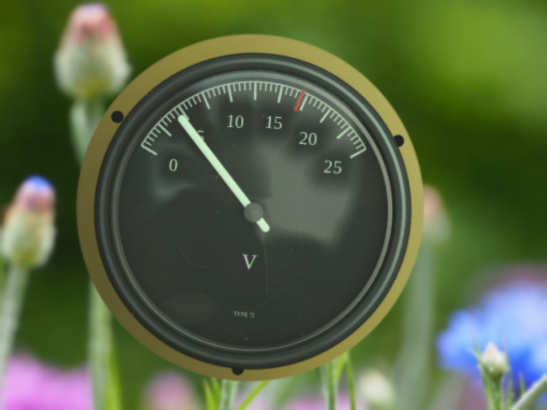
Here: 4.5
